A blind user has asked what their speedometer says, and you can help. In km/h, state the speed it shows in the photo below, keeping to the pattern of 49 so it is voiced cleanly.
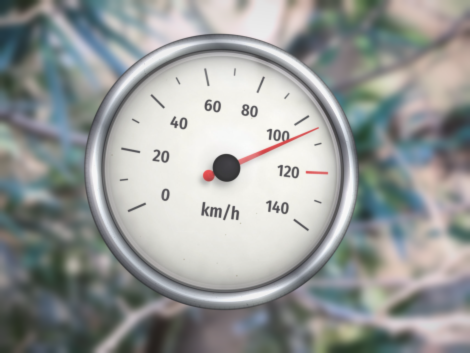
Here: 105
